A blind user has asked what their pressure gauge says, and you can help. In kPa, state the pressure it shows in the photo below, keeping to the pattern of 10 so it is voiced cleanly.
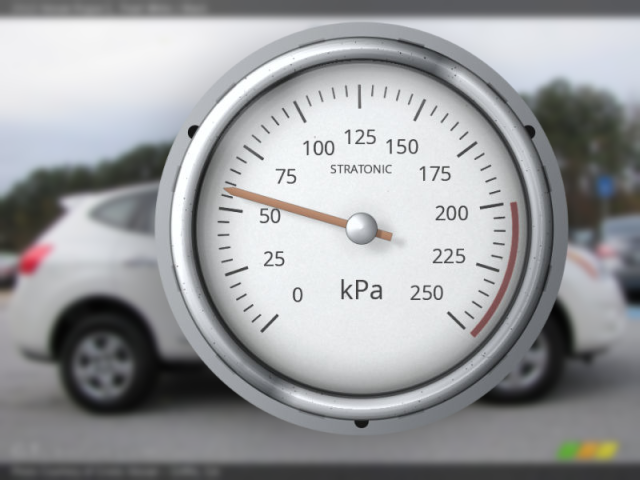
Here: 57.5
